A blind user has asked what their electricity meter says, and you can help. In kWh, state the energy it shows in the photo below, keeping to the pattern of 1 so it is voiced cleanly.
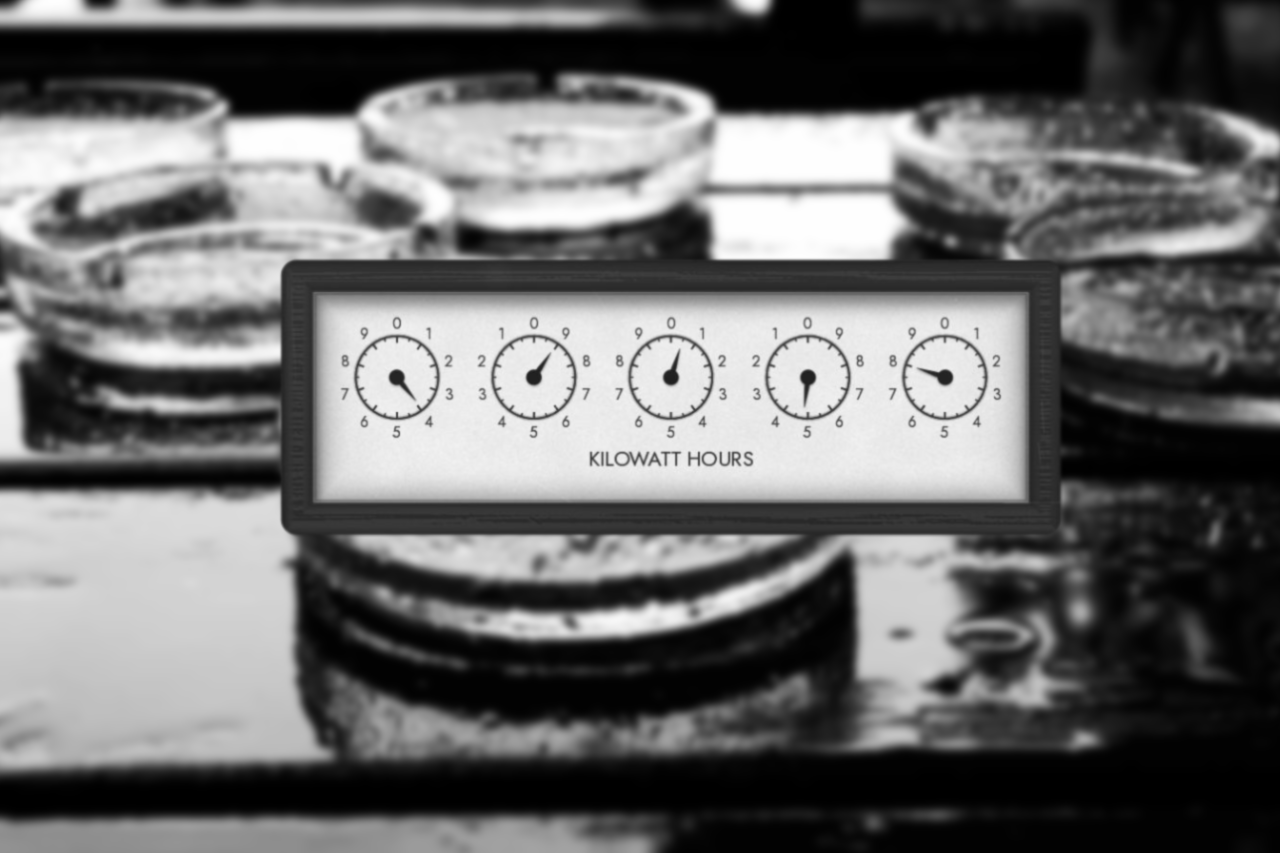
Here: 39048
